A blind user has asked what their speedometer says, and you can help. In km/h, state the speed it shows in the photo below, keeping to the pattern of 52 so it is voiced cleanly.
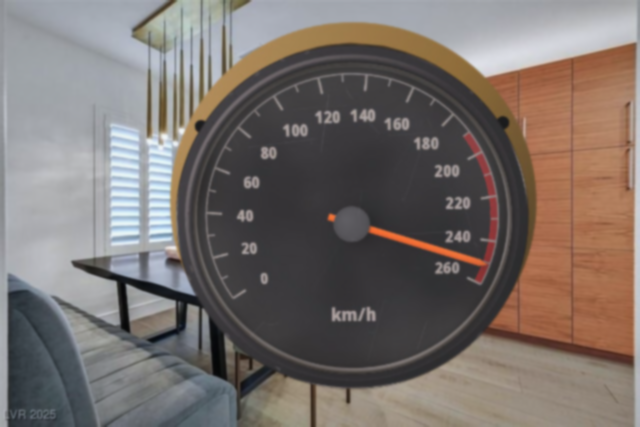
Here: 250
